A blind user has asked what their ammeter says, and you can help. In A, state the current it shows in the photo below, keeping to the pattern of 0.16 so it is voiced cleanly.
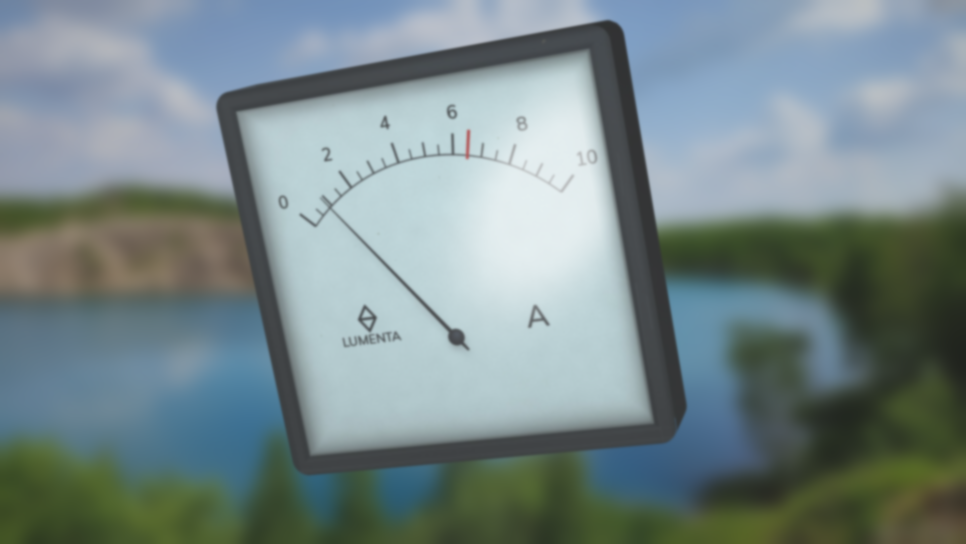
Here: 1
